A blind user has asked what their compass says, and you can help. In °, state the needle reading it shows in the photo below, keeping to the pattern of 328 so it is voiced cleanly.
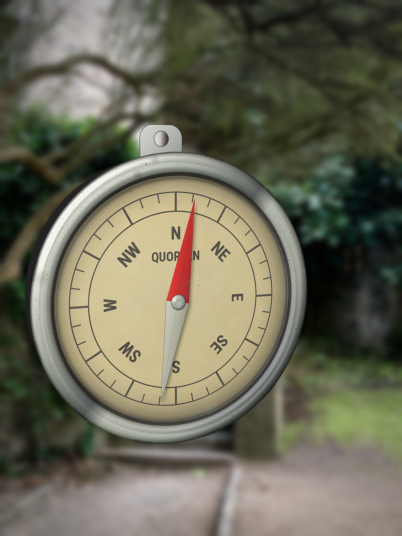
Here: 10
